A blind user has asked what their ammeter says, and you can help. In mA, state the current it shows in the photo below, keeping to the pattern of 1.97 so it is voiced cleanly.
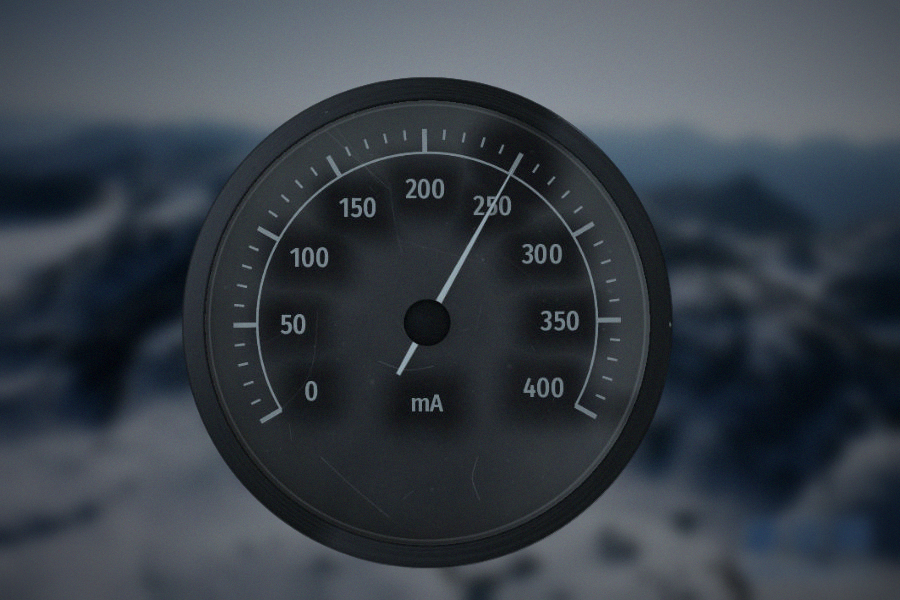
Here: 250
